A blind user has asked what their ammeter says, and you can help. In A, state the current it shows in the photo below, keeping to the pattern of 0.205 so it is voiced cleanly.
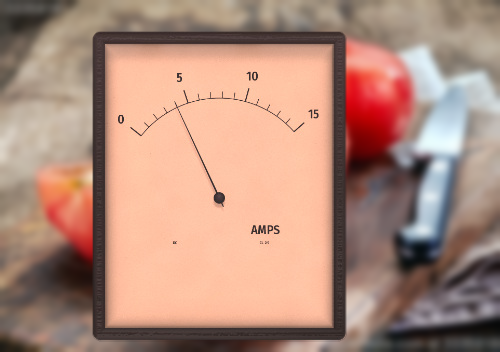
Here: 4
